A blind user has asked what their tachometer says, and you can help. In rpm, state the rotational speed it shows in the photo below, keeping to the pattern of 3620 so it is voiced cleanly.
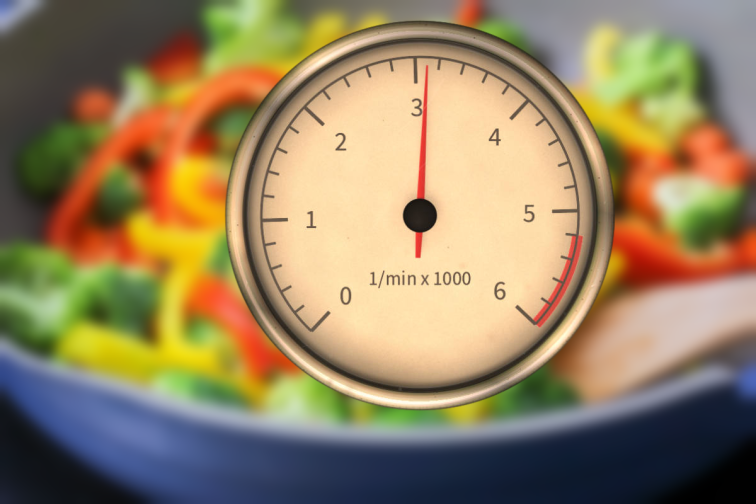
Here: 3100
